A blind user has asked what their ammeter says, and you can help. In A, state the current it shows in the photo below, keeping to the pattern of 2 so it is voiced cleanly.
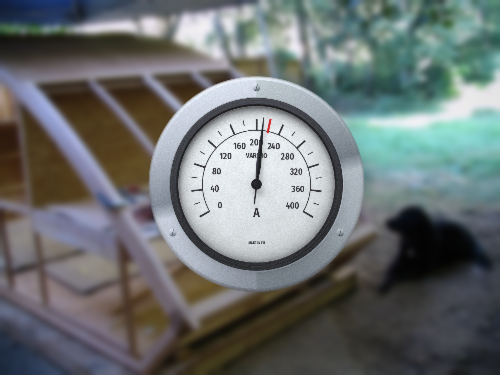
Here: 210
